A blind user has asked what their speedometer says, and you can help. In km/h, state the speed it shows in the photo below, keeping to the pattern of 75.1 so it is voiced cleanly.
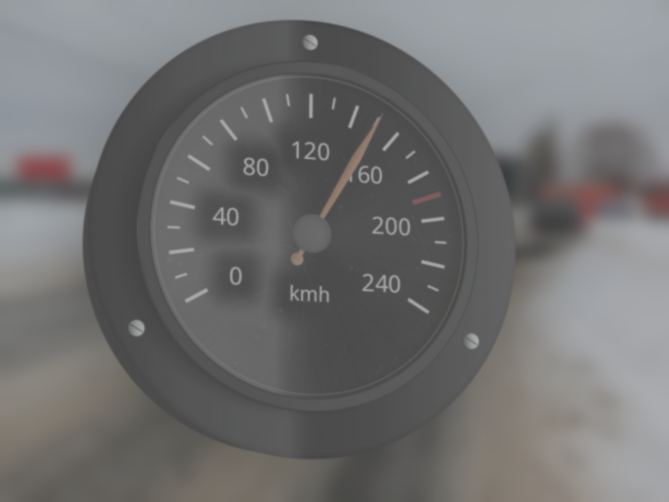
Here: 150
